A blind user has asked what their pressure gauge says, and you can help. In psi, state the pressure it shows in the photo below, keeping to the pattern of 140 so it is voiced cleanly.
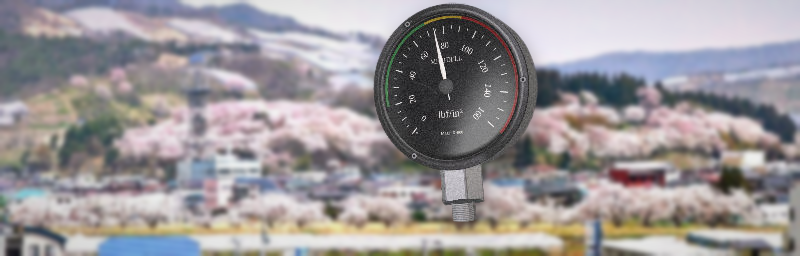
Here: 75
